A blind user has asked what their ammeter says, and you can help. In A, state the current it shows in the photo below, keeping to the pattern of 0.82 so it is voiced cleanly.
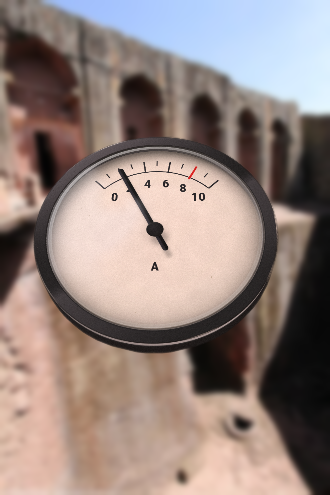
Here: 2
